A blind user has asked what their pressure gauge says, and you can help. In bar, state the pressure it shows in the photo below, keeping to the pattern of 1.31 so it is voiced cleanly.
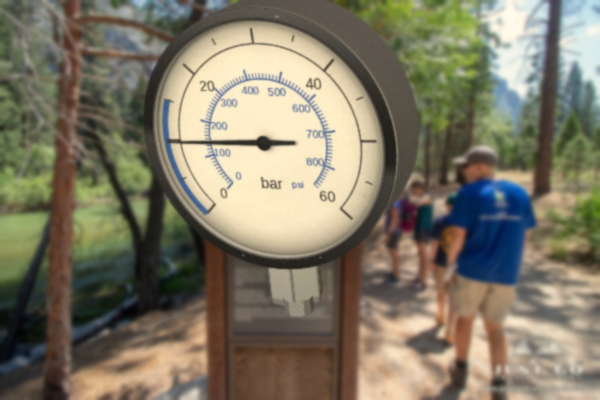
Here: 10
